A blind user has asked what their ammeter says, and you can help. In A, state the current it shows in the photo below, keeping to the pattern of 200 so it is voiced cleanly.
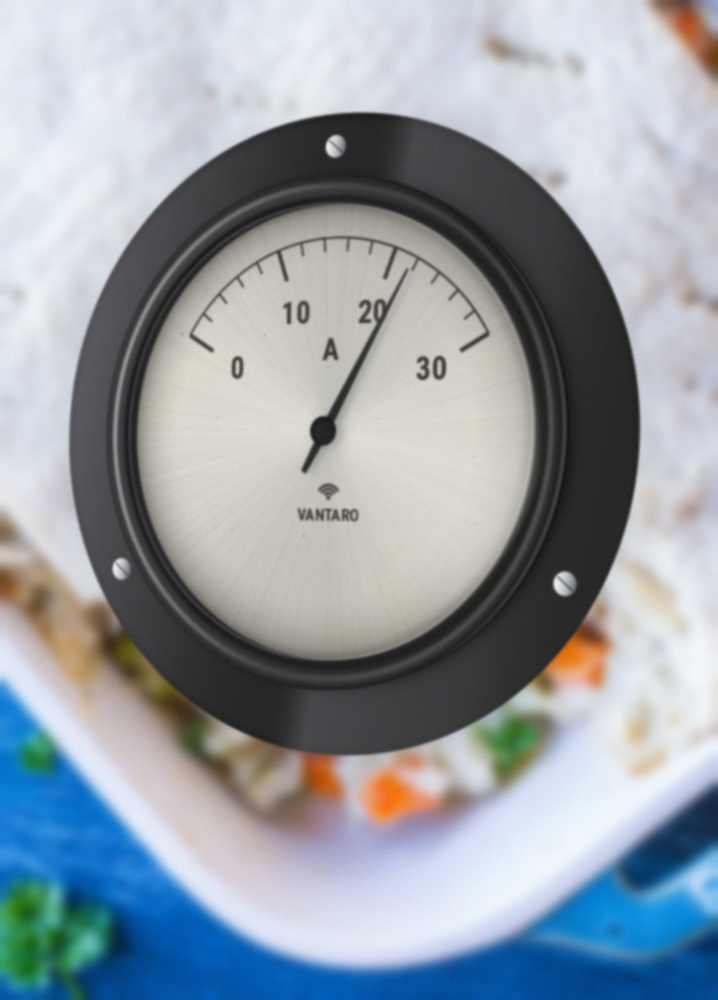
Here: 22
